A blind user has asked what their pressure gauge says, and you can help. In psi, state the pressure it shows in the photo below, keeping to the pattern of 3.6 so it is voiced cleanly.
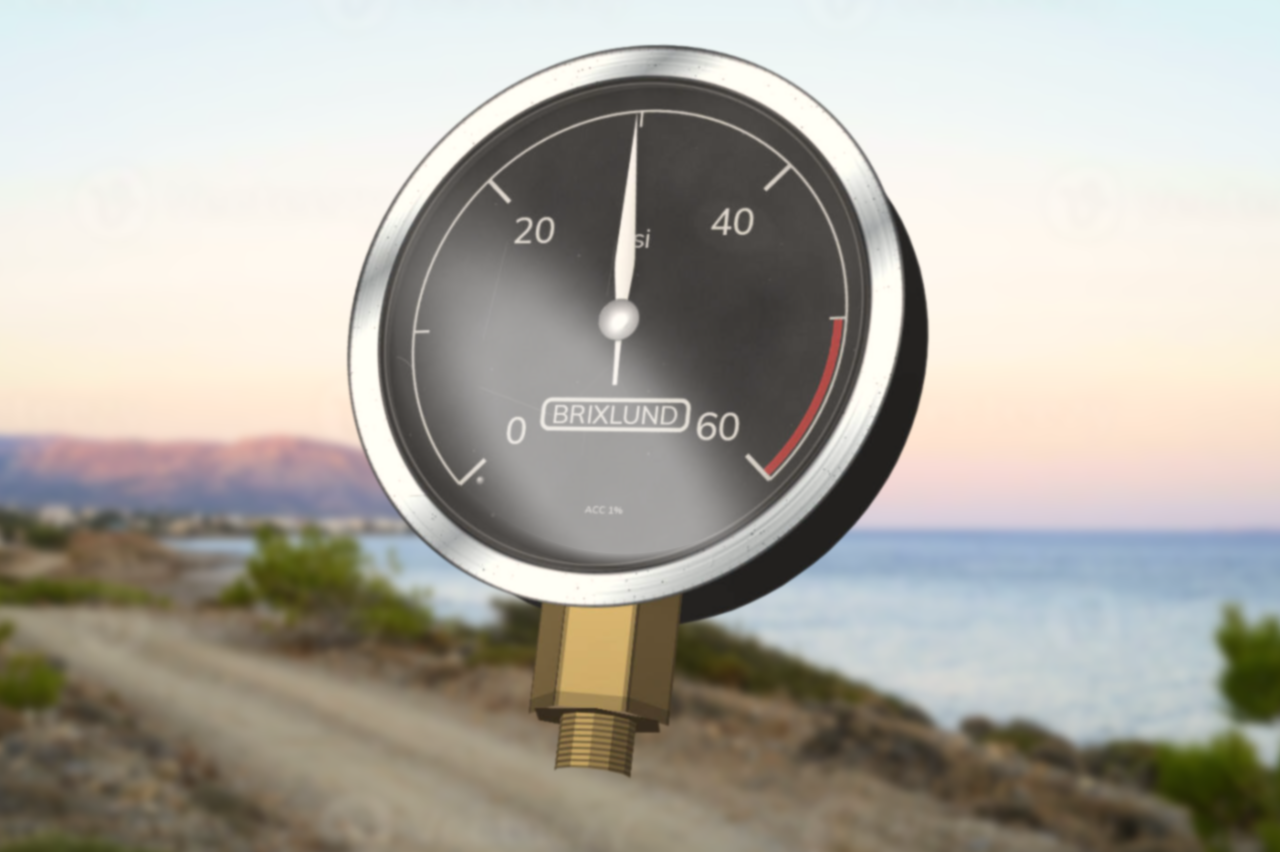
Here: 30
